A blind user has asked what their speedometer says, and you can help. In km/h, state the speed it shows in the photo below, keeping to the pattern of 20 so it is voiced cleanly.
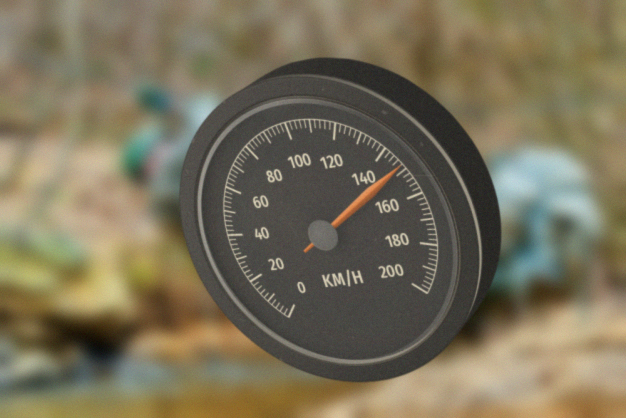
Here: 148
